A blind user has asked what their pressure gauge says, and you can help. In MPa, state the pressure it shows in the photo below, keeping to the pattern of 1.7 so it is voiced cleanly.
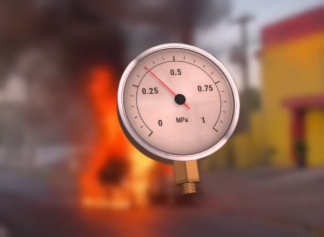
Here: 0.35
